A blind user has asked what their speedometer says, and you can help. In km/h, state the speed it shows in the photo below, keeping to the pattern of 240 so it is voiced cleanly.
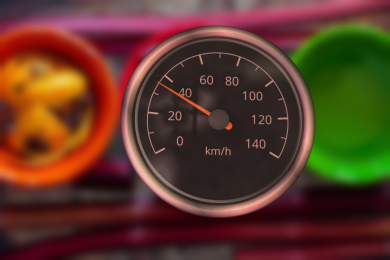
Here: 35
